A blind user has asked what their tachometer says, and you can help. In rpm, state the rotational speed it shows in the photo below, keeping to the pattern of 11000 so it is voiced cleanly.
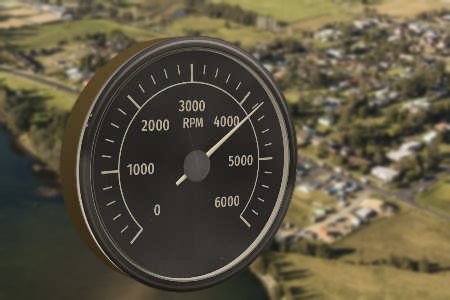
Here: 4200
